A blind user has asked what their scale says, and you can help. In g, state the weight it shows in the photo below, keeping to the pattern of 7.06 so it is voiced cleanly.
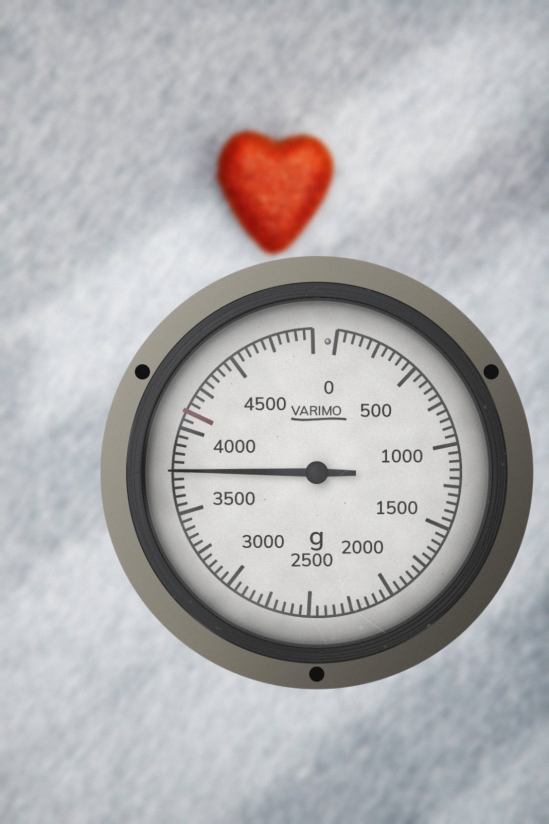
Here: 3750
